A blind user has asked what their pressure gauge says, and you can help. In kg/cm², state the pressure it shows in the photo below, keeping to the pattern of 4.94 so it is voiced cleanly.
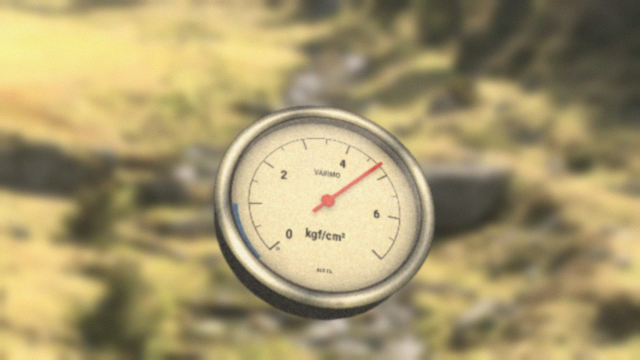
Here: 4.75
